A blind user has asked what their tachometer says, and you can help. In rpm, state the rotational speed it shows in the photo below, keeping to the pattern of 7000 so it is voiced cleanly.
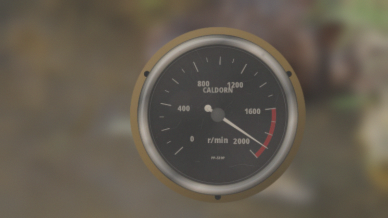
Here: 1900
